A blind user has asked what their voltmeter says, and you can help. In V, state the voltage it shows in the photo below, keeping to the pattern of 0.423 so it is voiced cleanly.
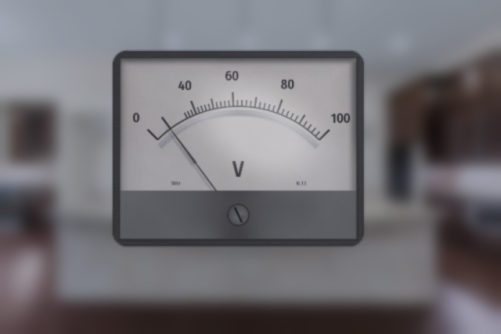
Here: 20
